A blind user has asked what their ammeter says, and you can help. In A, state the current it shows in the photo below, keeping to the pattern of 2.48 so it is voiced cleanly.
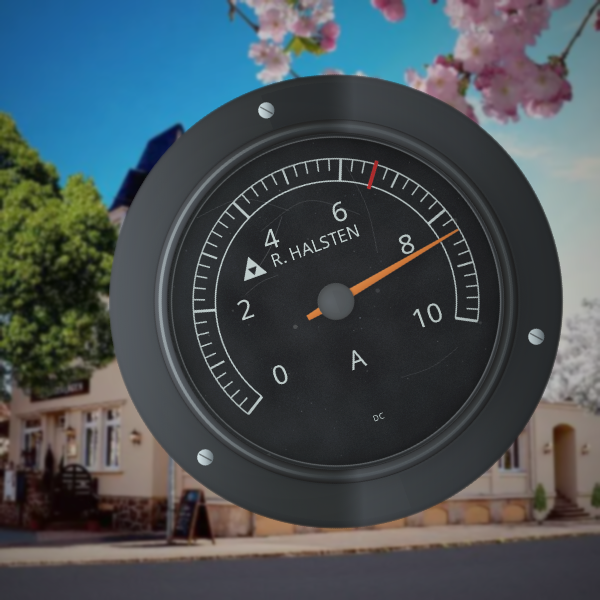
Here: 8.4
